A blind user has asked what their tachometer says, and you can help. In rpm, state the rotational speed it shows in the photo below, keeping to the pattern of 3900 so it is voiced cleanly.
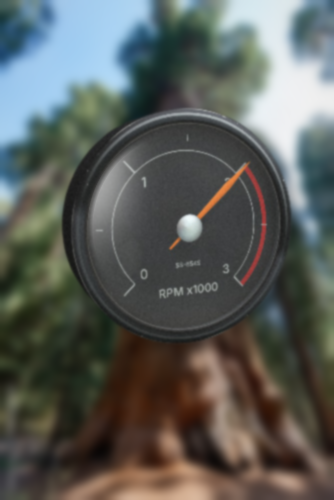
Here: 2000
